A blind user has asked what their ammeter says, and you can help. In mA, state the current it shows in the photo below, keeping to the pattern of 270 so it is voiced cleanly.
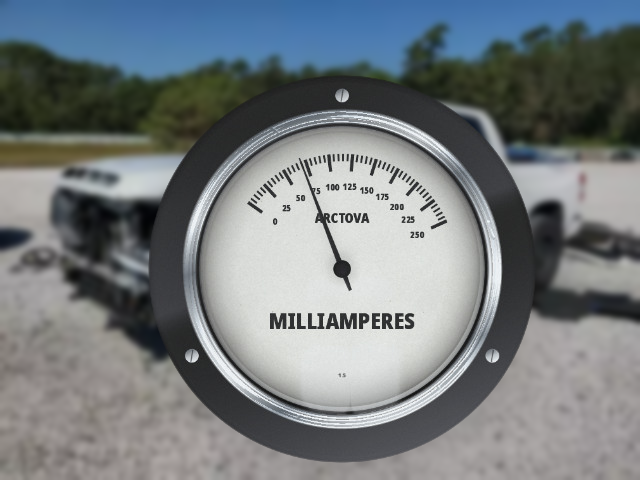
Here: 70
